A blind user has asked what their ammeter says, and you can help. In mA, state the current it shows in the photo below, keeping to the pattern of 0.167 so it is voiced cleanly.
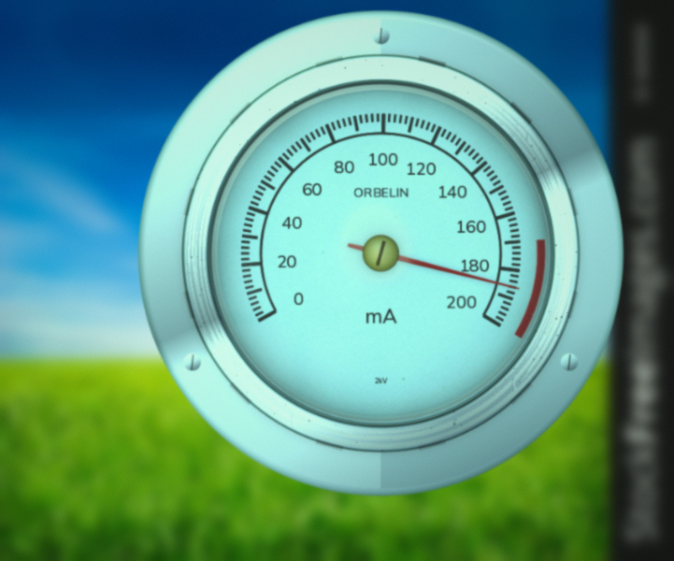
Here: 186
